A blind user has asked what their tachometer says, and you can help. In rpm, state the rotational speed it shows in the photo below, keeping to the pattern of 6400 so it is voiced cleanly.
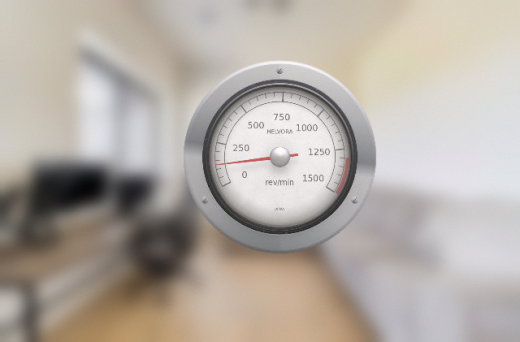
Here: 125
